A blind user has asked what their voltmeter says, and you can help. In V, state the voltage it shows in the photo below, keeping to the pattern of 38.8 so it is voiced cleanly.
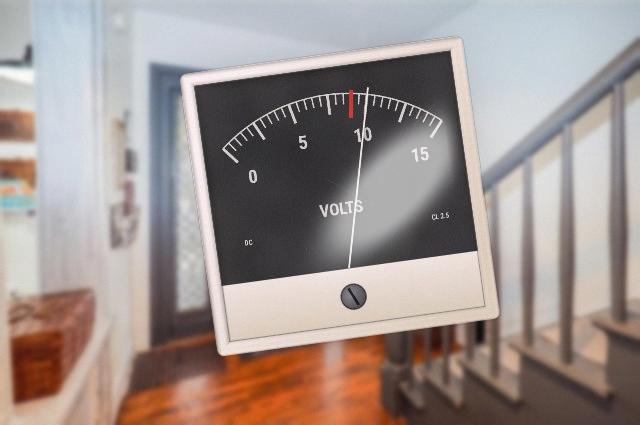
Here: 10
